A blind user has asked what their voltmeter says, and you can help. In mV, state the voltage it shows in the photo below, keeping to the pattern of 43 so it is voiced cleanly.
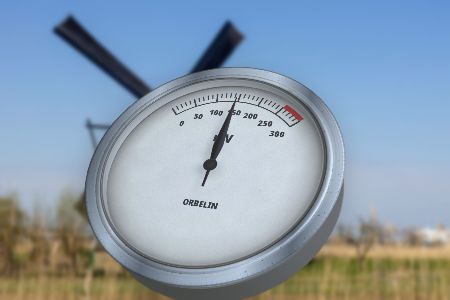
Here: 150
